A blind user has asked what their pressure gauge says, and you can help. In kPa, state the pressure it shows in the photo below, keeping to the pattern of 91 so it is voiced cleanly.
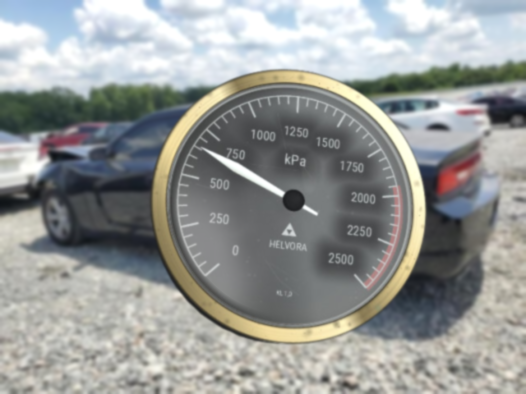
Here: 650
